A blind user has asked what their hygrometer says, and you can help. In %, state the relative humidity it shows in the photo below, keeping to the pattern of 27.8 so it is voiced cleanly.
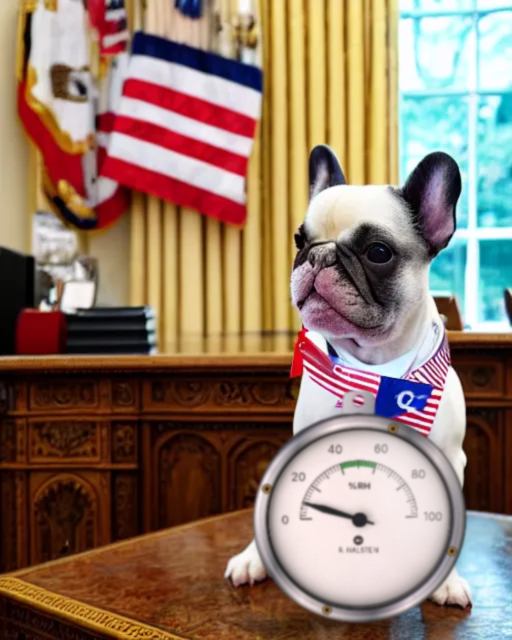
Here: 10
